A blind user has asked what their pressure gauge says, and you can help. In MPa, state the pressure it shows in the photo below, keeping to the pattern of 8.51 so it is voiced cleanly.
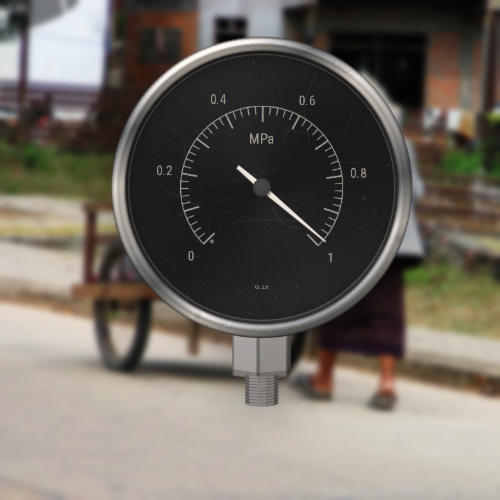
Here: 0.98
